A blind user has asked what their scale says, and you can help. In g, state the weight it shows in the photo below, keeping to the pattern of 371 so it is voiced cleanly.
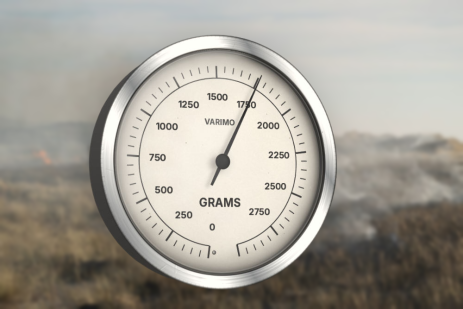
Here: 1750
